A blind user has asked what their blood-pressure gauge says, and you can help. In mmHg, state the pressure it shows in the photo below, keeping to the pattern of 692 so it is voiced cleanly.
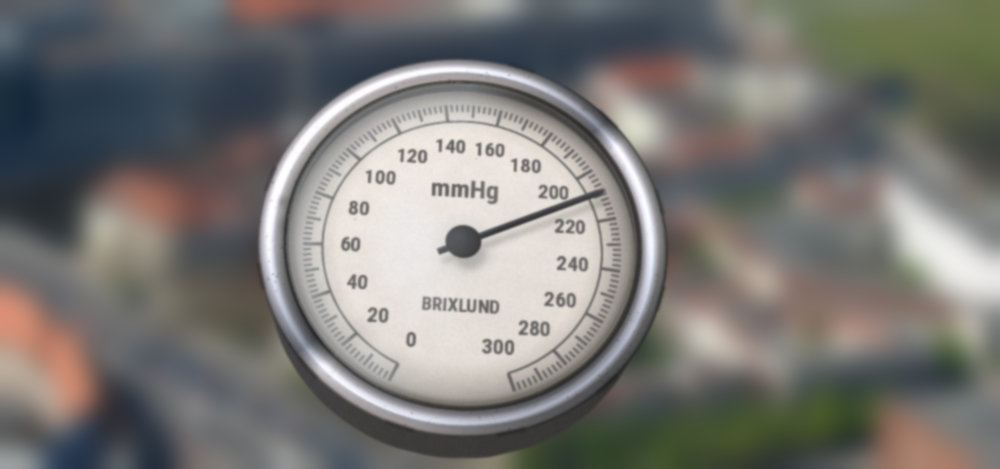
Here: 210
